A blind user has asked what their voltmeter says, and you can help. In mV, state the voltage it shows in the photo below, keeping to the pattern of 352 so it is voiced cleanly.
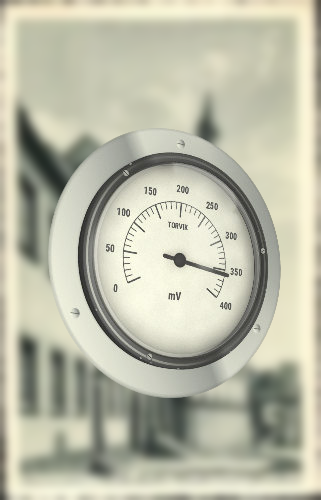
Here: 360
